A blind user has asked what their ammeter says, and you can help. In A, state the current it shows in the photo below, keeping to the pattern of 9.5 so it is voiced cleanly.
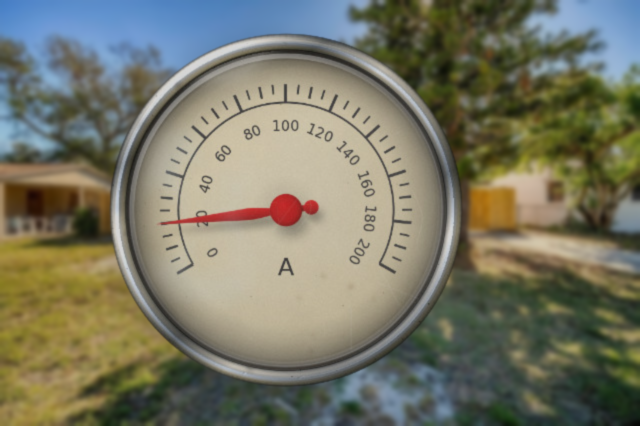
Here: 20
